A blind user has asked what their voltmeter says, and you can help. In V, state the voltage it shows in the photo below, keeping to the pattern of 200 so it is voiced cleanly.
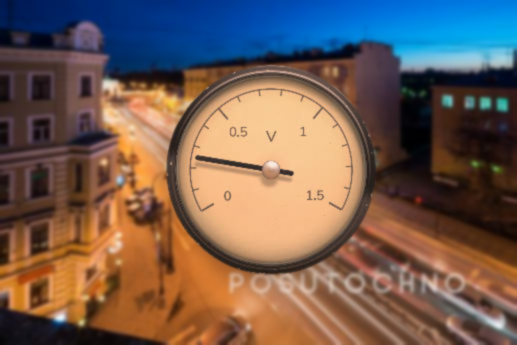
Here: 0.25
